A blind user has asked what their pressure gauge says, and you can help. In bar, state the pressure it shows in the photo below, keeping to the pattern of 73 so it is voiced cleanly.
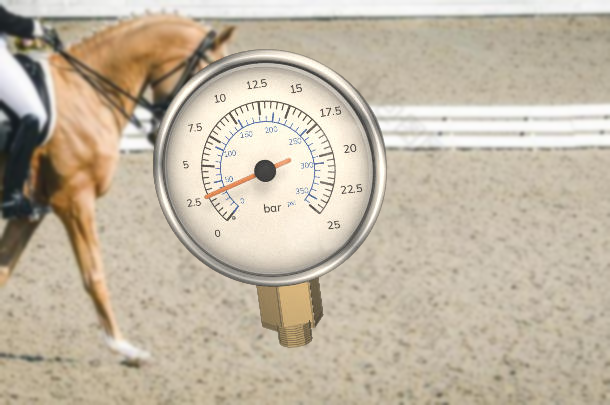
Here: 2.5
